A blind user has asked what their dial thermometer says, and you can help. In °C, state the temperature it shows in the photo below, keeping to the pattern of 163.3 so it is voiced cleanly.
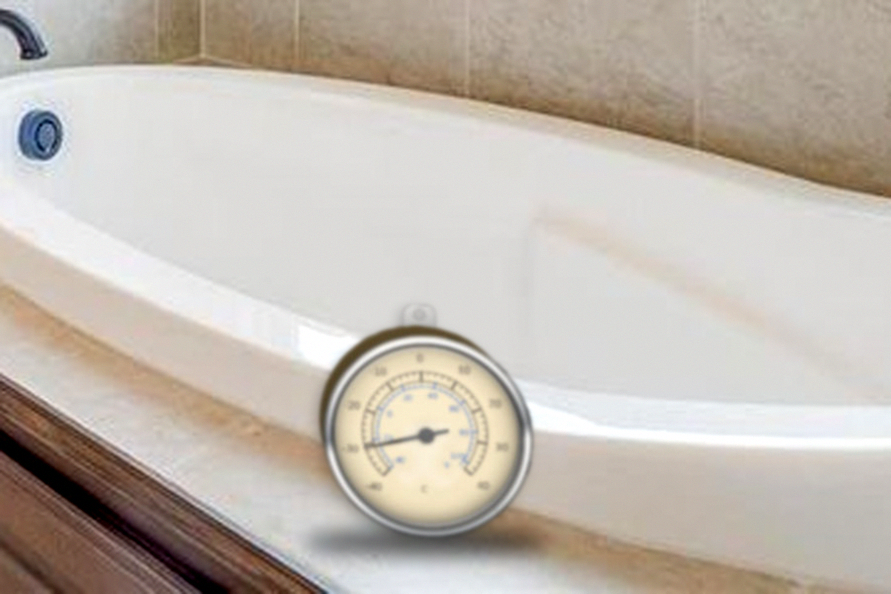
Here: -30
